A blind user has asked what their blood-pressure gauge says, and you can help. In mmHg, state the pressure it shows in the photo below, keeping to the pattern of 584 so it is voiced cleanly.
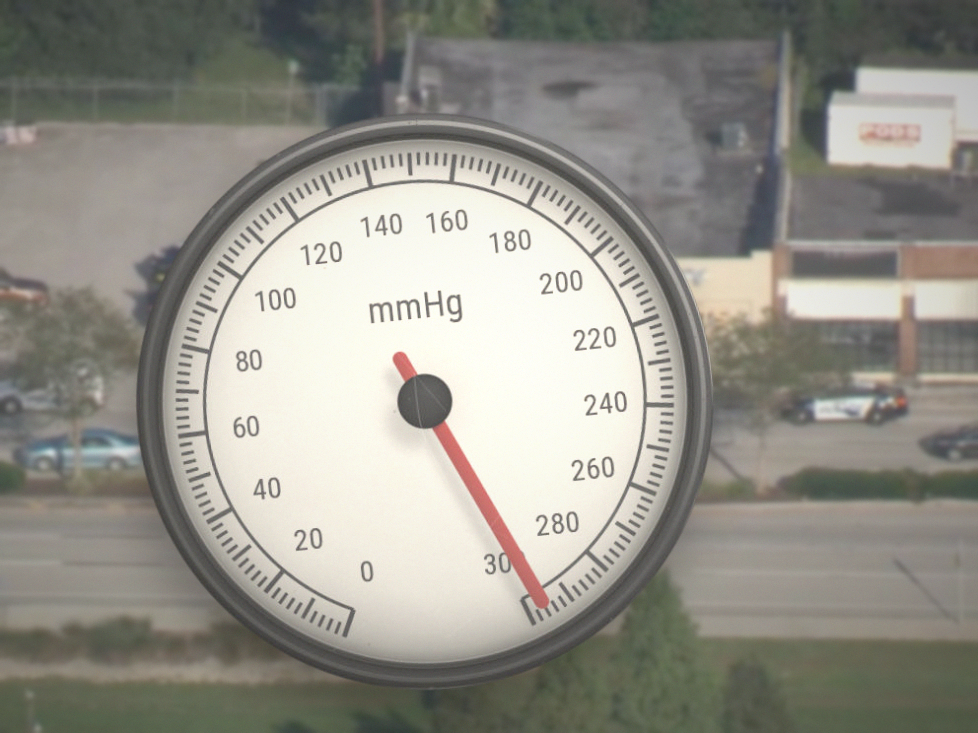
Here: 296
